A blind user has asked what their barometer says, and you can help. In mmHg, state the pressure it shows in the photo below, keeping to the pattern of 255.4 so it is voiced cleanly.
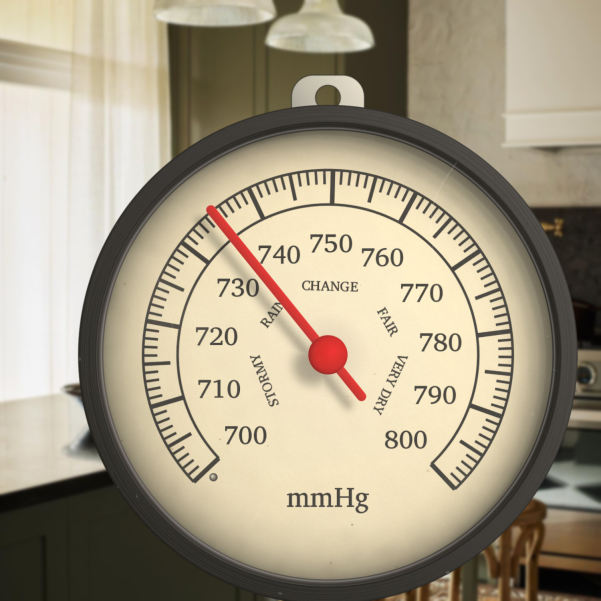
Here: 735
